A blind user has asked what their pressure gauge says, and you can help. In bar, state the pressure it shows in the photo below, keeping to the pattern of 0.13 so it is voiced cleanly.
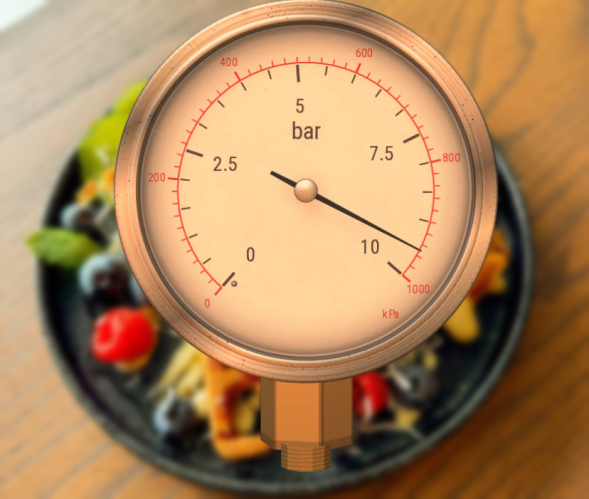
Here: 9.5
